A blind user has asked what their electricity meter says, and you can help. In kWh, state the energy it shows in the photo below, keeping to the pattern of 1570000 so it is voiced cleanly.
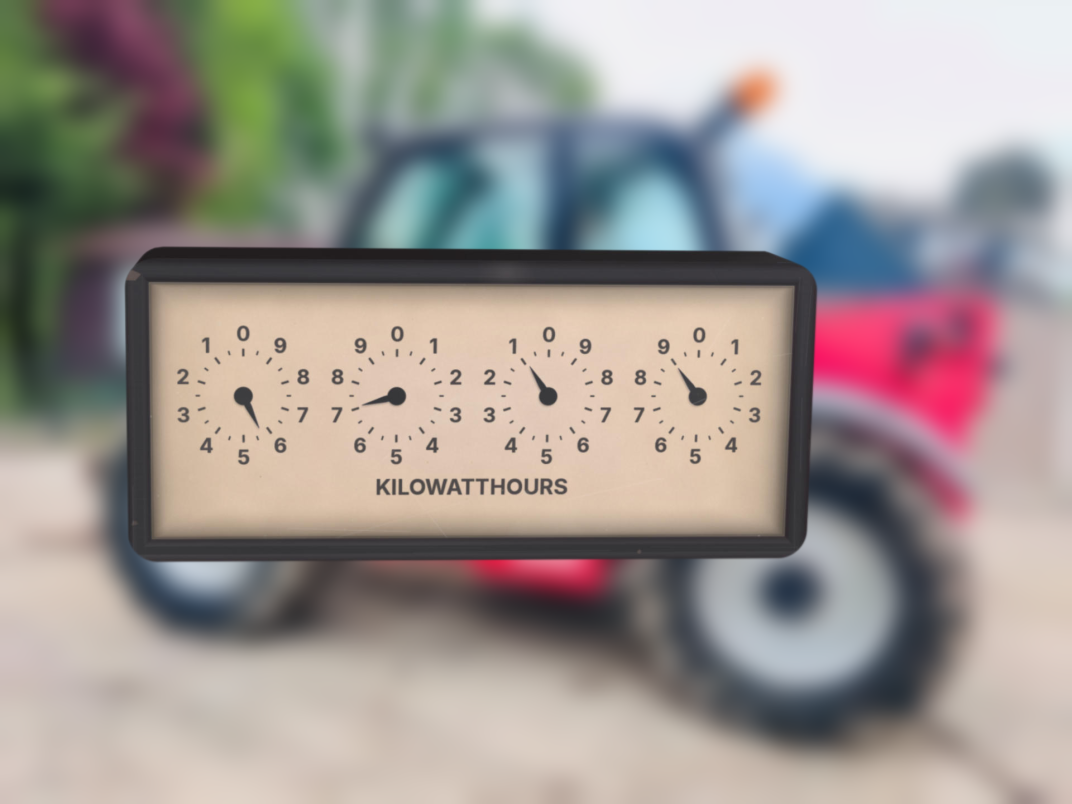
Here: 5709
